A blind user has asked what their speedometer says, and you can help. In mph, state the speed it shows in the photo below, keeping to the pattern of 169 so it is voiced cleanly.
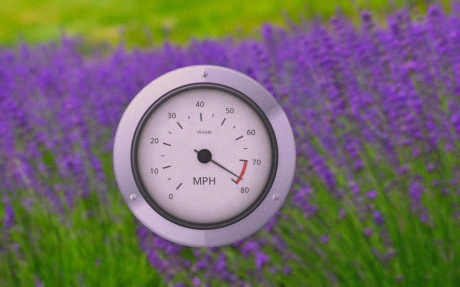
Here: 77.5
